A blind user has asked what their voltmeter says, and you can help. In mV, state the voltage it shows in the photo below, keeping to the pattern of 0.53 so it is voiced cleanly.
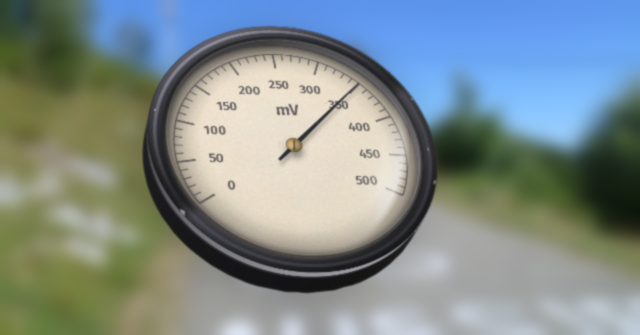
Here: 350
